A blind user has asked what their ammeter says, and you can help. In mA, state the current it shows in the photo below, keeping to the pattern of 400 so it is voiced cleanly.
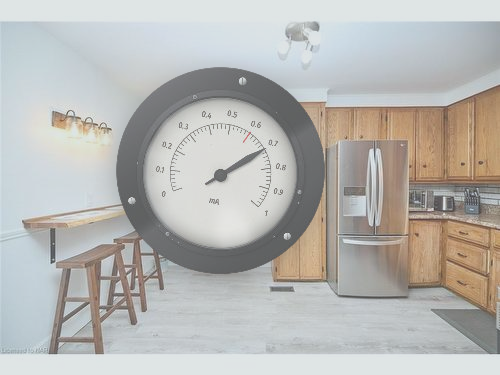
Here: 0.7
